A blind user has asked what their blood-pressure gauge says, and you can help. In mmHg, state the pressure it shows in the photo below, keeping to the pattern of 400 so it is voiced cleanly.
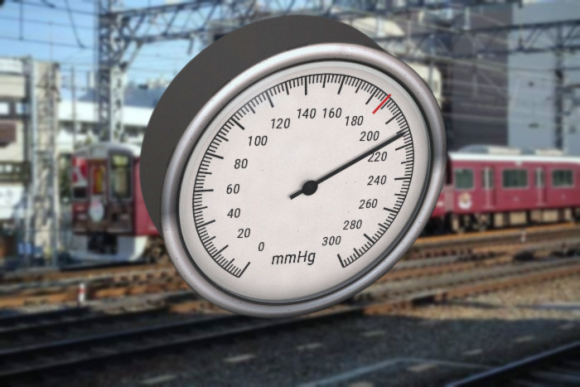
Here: 210
